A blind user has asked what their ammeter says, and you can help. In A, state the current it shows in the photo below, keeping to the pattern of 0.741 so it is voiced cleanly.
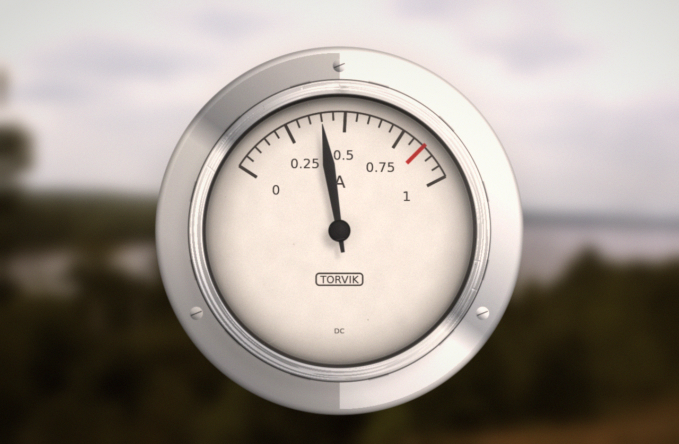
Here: 0.4
